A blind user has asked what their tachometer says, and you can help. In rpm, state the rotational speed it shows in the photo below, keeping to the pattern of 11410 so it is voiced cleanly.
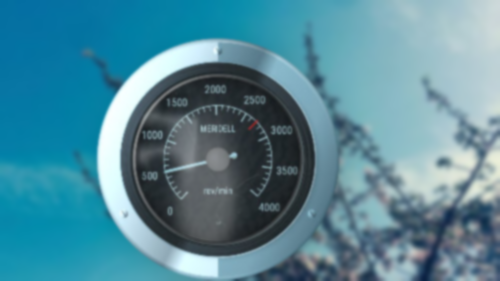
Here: 500
